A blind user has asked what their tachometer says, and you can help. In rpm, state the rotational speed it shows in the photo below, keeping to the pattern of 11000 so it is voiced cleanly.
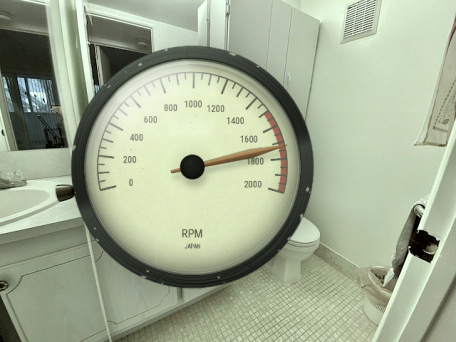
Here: 1725
